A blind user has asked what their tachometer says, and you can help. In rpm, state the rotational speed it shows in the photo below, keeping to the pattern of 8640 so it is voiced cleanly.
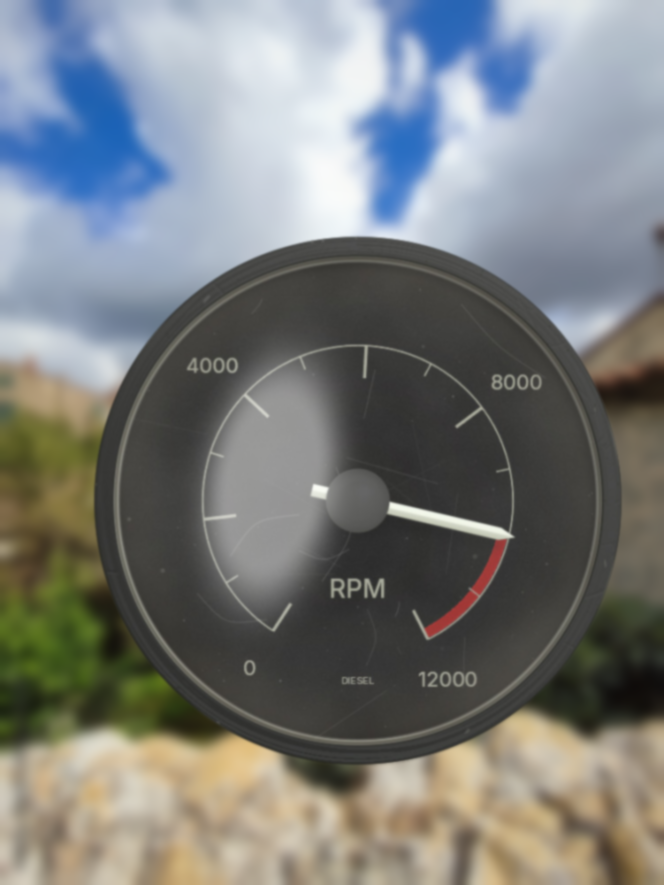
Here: 10000
